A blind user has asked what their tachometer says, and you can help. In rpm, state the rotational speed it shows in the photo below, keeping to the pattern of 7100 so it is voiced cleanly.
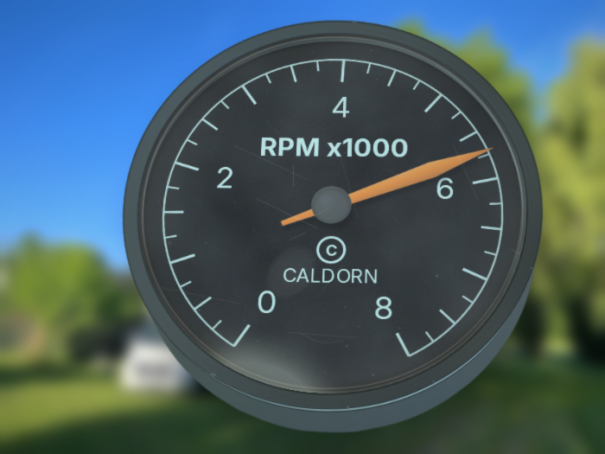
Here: 5750
